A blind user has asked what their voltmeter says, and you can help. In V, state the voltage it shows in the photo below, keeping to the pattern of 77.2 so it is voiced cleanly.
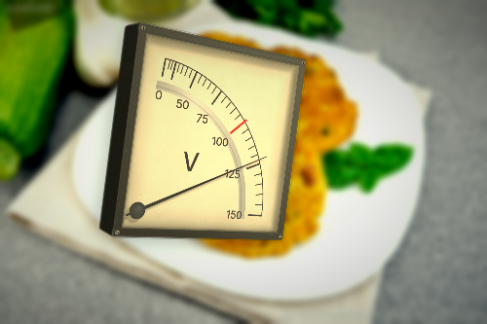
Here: 122.5
